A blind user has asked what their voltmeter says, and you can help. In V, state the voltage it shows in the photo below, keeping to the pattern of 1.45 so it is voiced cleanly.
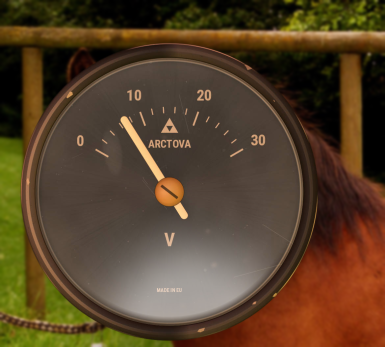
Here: 7
